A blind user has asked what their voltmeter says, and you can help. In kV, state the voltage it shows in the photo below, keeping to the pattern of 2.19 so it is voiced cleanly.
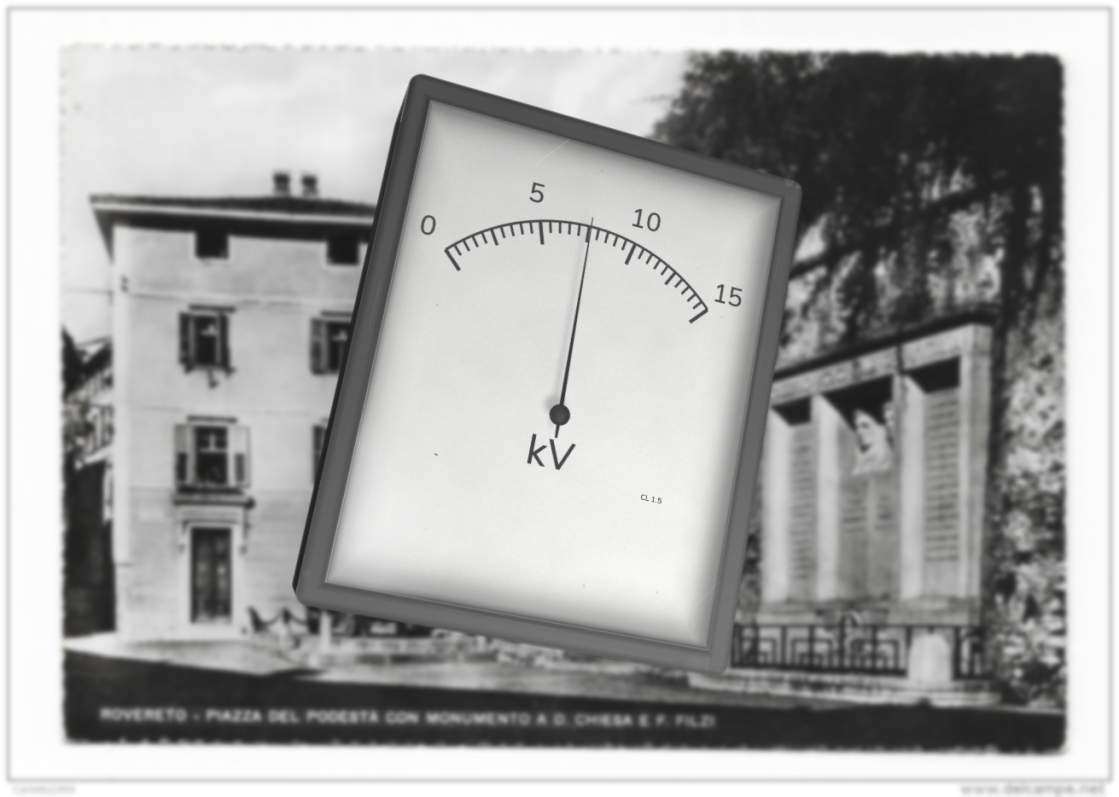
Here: 7.5
